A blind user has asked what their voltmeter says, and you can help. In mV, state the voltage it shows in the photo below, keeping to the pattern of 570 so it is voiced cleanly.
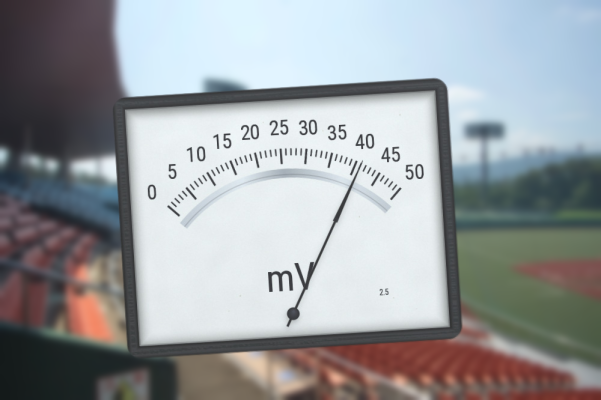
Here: 41
